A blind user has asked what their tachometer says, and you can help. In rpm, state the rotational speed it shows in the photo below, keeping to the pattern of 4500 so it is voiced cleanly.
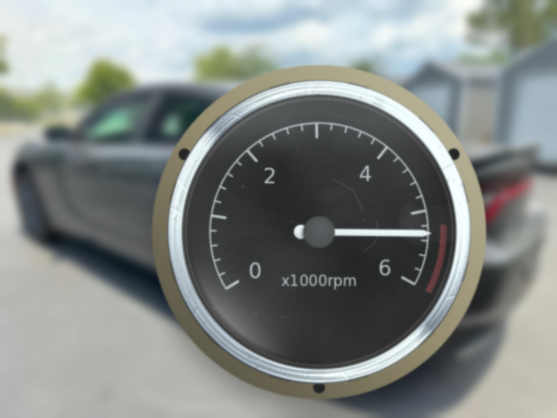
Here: 5300
